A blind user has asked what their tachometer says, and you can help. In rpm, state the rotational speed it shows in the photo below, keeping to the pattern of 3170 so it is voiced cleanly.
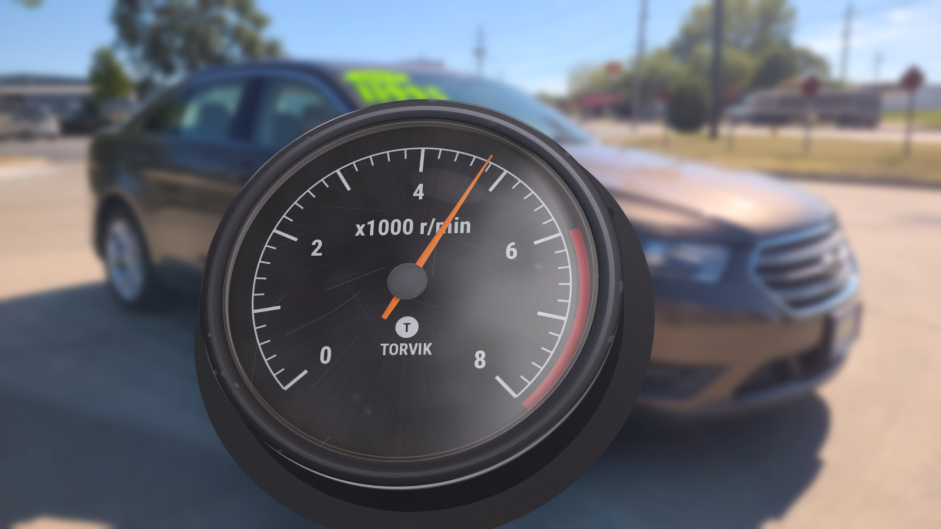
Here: 4800
